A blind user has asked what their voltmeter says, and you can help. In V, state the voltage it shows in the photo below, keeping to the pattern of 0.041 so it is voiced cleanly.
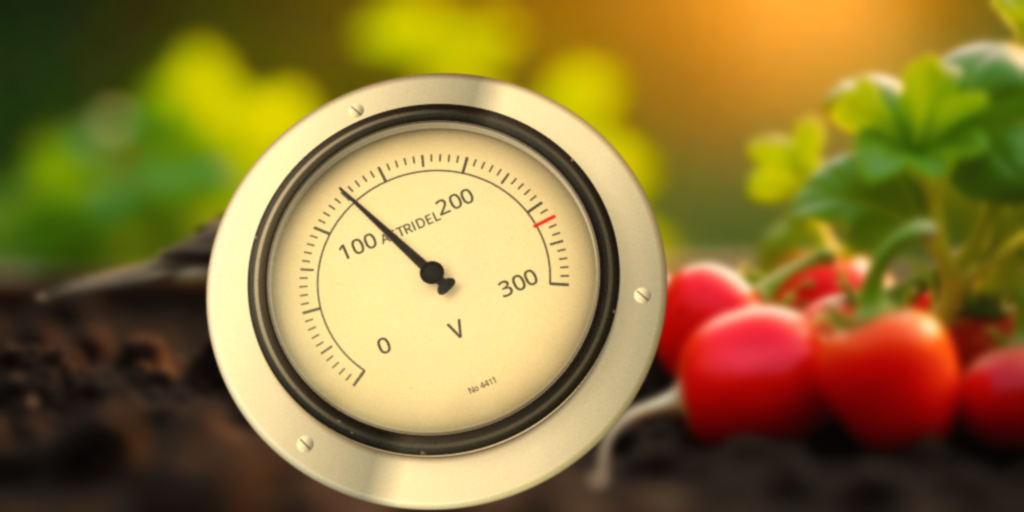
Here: 125
